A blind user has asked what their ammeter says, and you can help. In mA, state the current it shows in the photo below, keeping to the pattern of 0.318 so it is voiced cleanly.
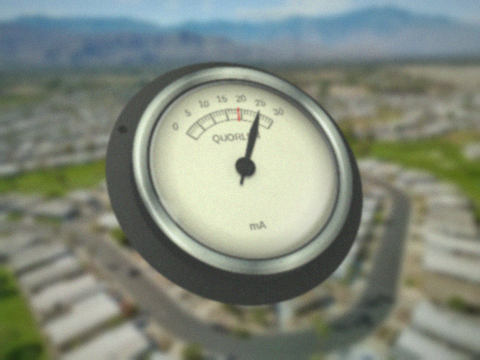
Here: 25
